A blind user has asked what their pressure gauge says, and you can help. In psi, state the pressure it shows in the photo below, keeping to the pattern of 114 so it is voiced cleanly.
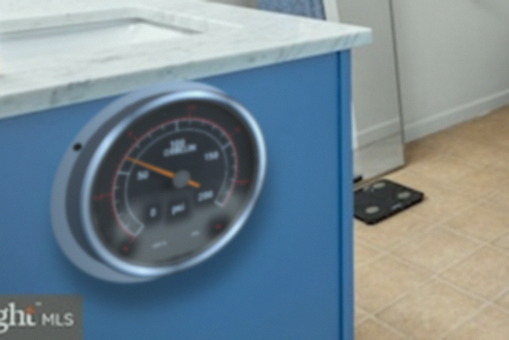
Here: 60
